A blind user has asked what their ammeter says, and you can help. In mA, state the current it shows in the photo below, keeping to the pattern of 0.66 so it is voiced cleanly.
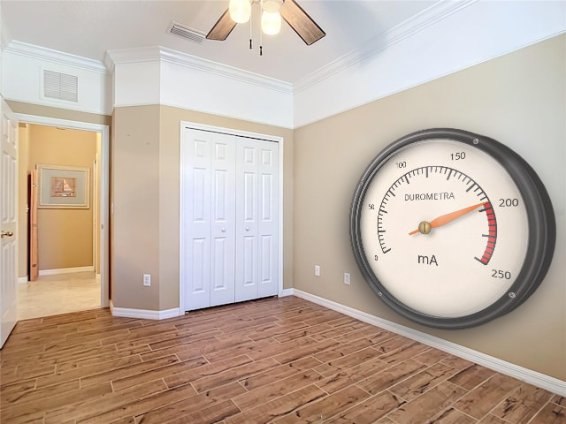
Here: 195
